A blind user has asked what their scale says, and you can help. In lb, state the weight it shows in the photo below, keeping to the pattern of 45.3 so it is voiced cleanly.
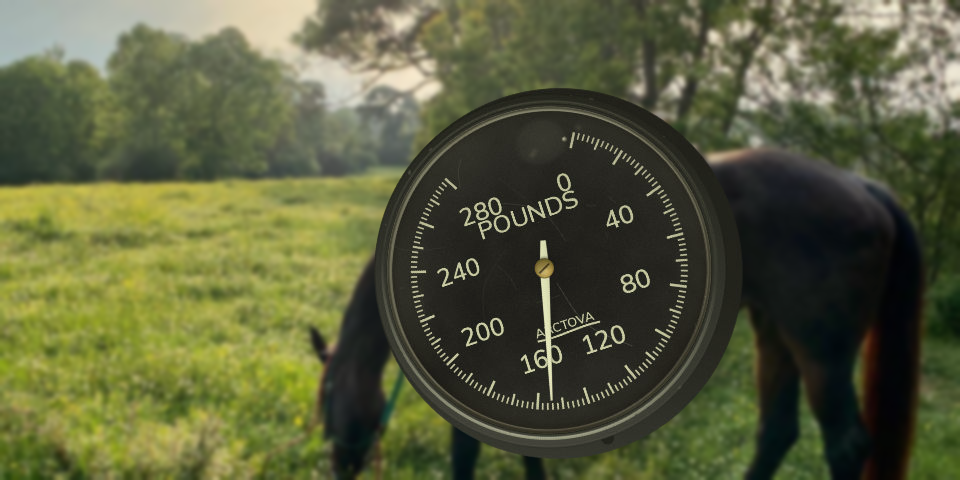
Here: 154
